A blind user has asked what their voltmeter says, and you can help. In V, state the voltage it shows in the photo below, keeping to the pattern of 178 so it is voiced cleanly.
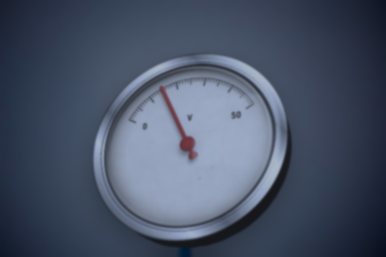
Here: 15
